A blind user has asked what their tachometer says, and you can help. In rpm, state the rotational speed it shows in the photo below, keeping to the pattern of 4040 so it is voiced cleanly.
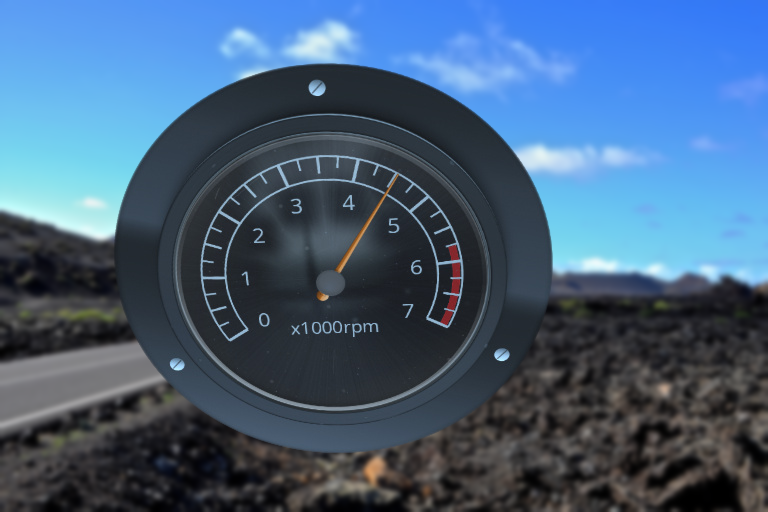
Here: 4500
